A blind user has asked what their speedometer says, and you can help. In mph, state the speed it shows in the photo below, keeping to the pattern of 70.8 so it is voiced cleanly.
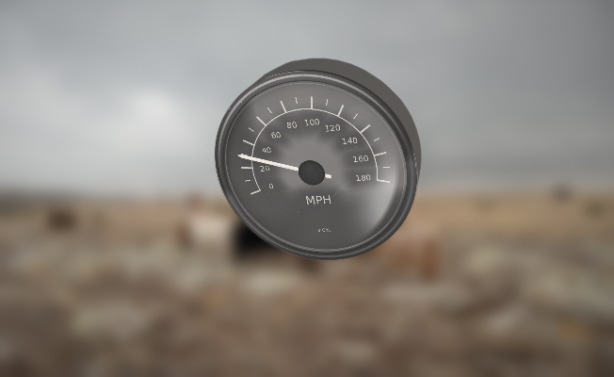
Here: 30
